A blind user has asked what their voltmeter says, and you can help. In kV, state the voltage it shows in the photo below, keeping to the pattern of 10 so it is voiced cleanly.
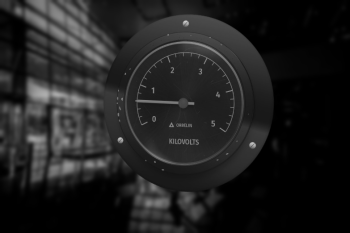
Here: 0.6
